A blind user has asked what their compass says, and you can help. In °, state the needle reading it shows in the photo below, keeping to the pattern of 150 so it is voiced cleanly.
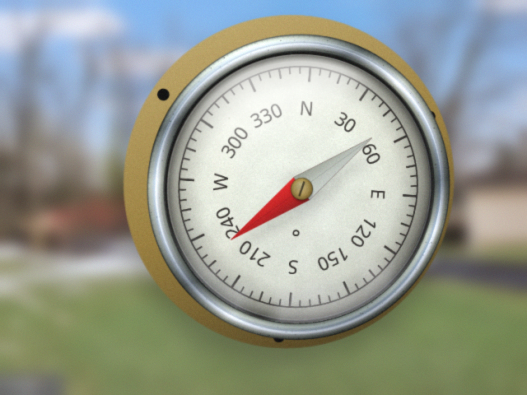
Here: 230
